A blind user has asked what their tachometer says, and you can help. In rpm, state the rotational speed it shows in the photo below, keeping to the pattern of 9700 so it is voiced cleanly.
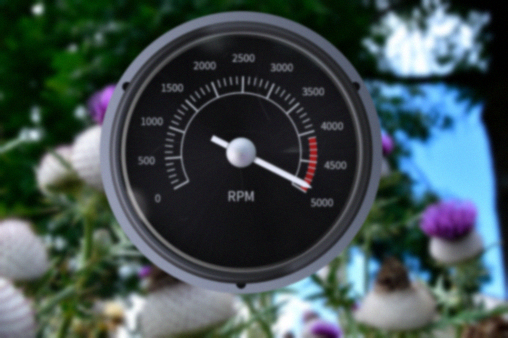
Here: 4900
